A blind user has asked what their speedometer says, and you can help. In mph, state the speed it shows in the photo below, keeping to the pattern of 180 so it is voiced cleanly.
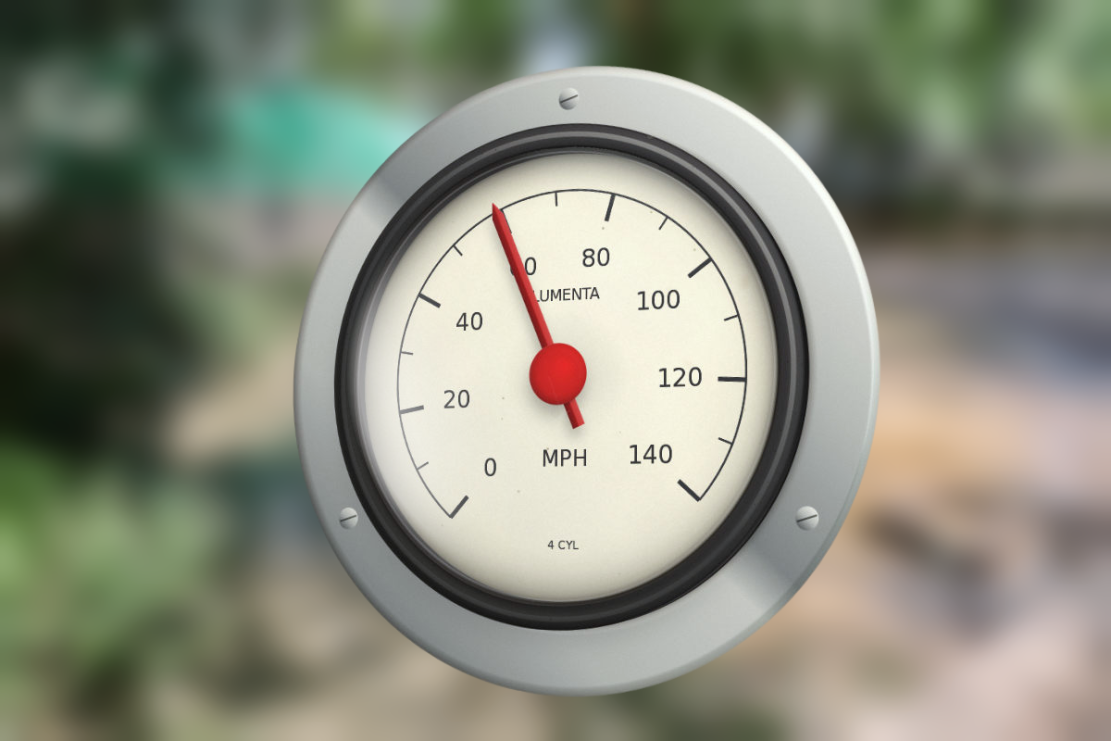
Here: 60
